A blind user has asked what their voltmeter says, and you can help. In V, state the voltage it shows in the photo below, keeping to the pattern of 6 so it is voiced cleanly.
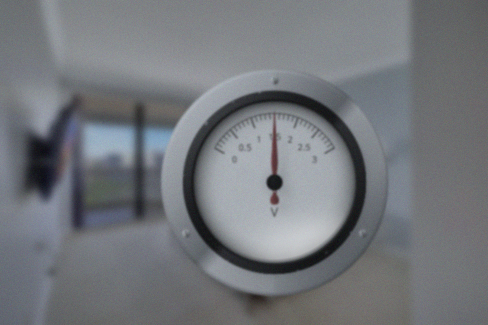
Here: 1.5
